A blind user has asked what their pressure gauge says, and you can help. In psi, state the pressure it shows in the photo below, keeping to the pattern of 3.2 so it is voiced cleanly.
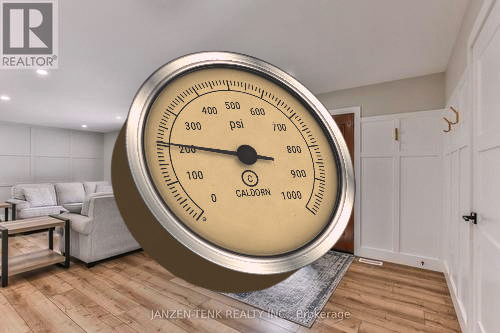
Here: 200
